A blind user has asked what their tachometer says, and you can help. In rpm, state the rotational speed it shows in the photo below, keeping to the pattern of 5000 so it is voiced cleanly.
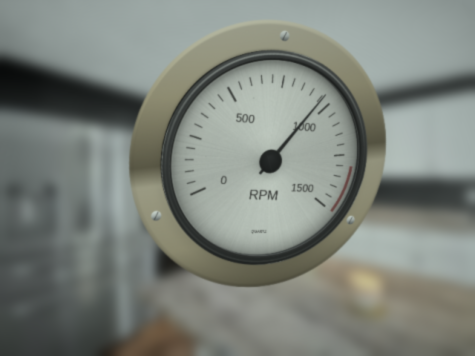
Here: 950
